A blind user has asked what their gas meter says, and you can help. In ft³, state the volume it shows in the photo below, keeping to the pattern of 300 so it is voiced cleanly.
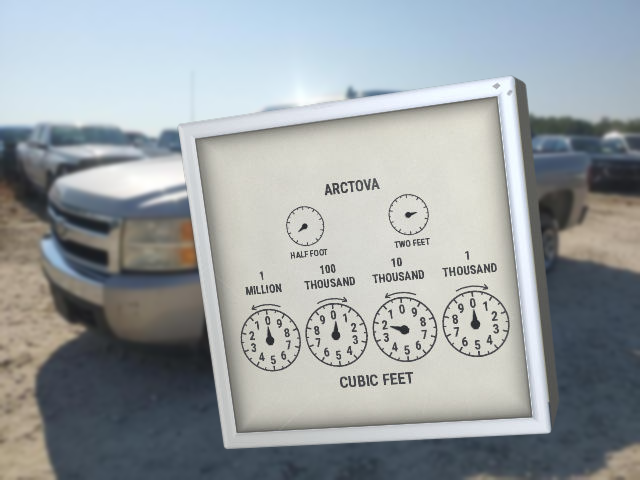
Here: 2000
